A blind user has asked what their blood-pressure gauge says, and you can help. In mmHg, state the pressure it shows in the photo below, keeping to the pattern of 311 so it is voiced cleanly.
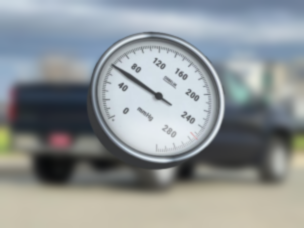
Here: 60
